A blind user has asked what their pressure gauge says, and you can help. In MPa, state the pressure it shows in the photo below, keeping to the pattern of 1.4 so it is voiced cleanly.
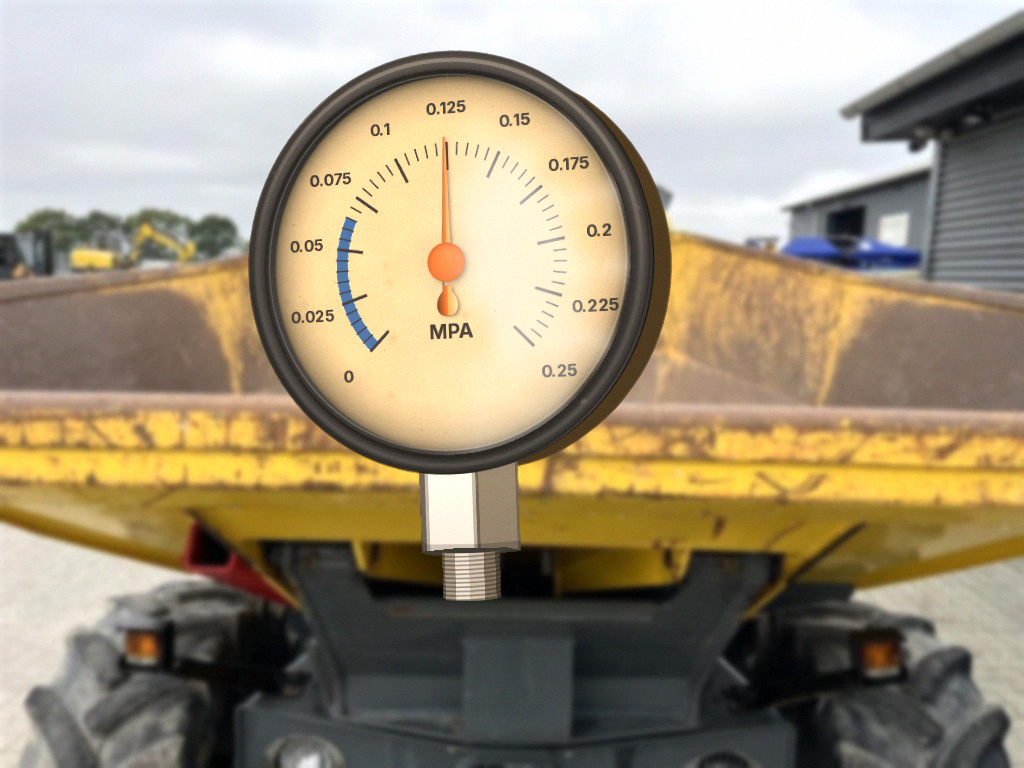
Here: 0.125
